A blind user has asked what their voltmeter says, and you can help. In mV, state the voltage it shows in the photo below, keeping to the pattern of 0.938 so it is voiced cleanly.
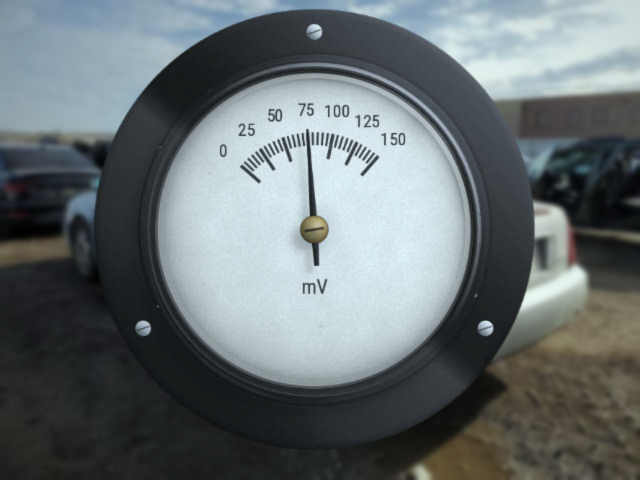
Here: 75
